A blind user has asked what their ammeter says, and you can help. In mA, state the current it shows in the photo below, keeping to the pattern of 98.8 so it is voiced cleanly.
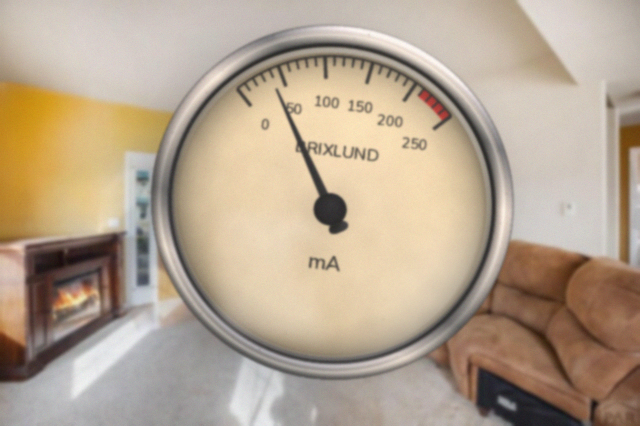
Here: 40
